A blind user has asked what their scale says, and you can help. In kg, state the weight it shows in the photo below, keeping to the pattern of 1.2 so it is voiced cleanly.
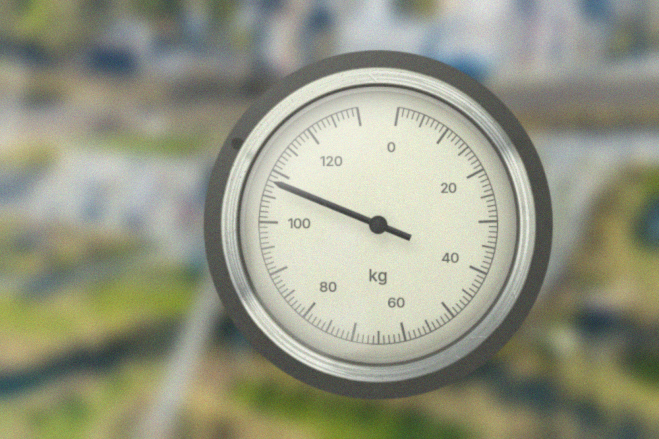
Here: 108
